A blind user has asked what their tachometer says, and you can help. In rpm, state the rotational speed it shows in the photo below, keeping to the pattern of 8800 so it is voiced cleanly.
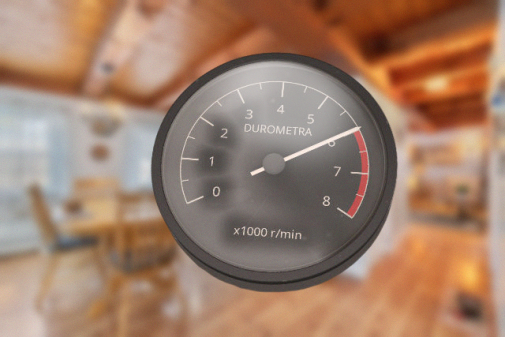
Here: 6000
